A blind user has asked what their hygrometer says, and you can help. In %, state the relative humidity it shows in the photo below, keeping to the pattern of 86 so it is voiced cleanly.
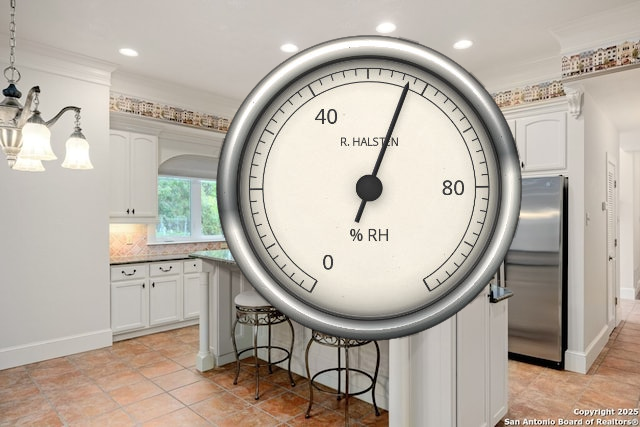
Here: 57
